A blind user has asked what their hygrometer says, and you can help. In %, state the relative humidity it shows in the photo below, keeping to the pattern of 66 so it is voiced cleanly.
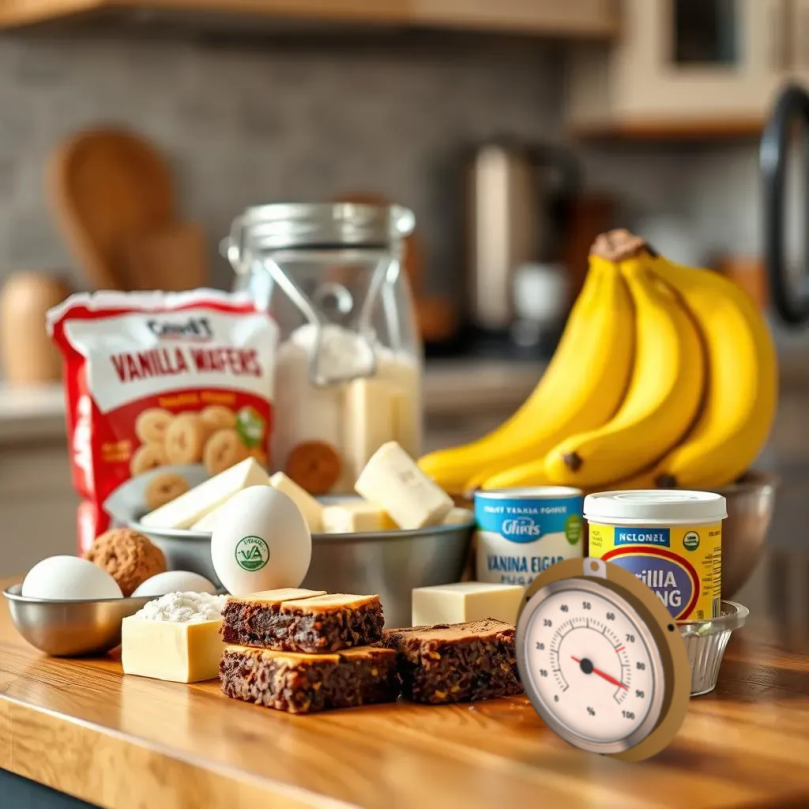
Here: 90
